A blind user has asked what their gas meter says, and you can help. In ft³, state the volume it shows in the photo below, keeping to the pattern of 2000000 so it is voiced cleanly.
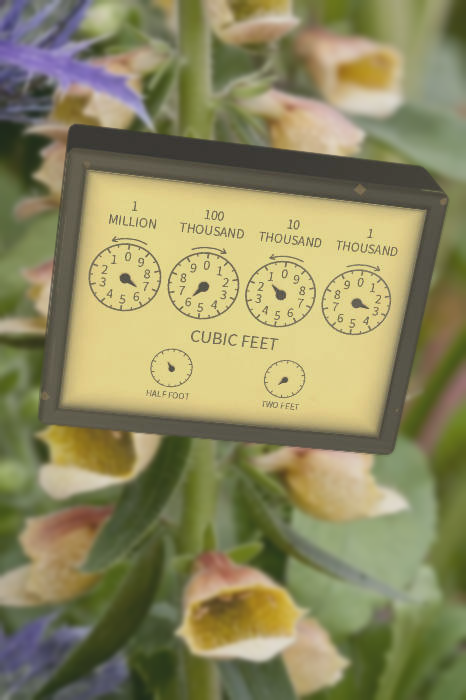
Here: 661300
